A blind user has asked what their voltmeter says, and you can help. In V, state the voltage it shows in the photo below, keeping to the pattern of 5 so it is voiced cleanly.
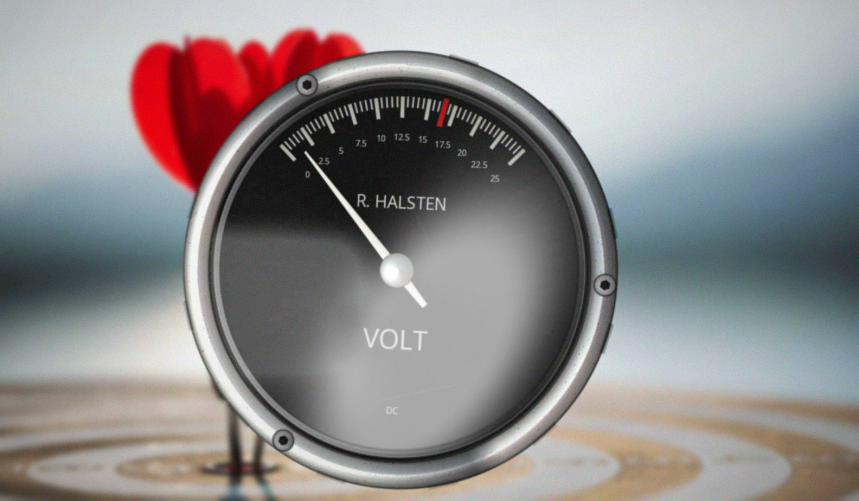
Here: 1.5
